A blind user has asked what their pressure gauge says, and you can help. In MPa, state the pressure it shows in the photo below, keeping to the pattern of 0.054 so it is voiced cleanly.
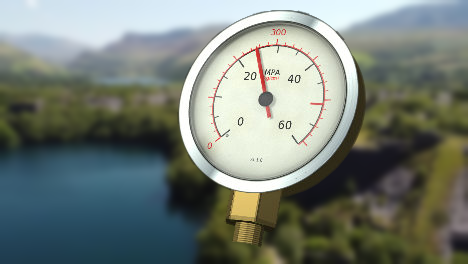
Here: 25
